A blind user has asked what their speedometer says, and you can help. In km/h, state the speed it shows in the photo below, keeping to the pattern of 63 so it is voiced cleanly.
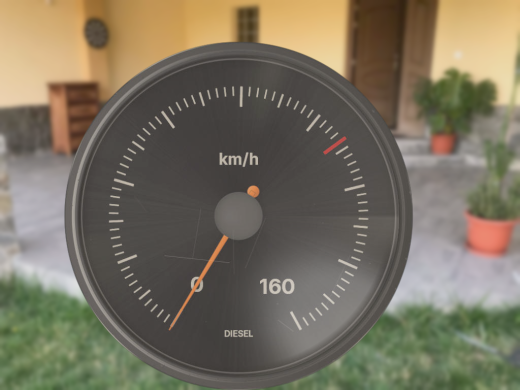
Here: 0
